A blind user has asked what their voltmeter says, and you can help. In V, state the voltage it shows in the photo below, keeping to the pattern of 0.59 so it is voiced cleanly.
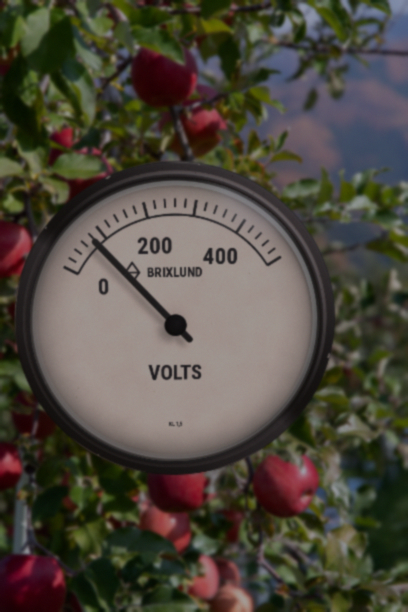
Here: 80
